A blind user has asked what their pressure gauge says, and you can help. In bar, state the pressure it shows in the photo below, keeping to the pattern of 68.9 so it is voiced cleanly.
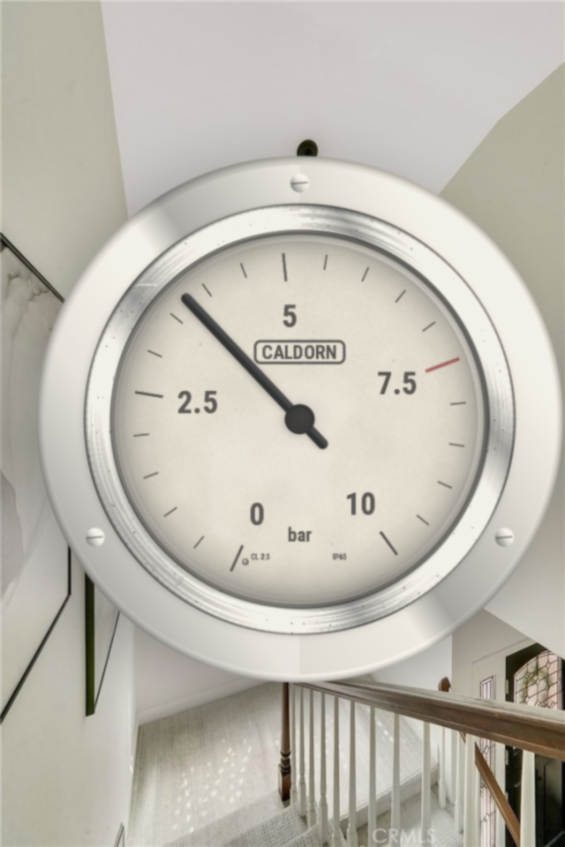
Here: 3.75
